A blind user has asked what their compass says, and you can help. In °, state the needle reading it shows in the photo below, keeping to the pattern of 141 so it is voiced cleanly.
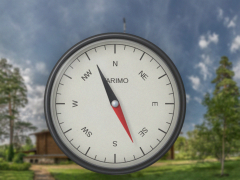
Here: 155
